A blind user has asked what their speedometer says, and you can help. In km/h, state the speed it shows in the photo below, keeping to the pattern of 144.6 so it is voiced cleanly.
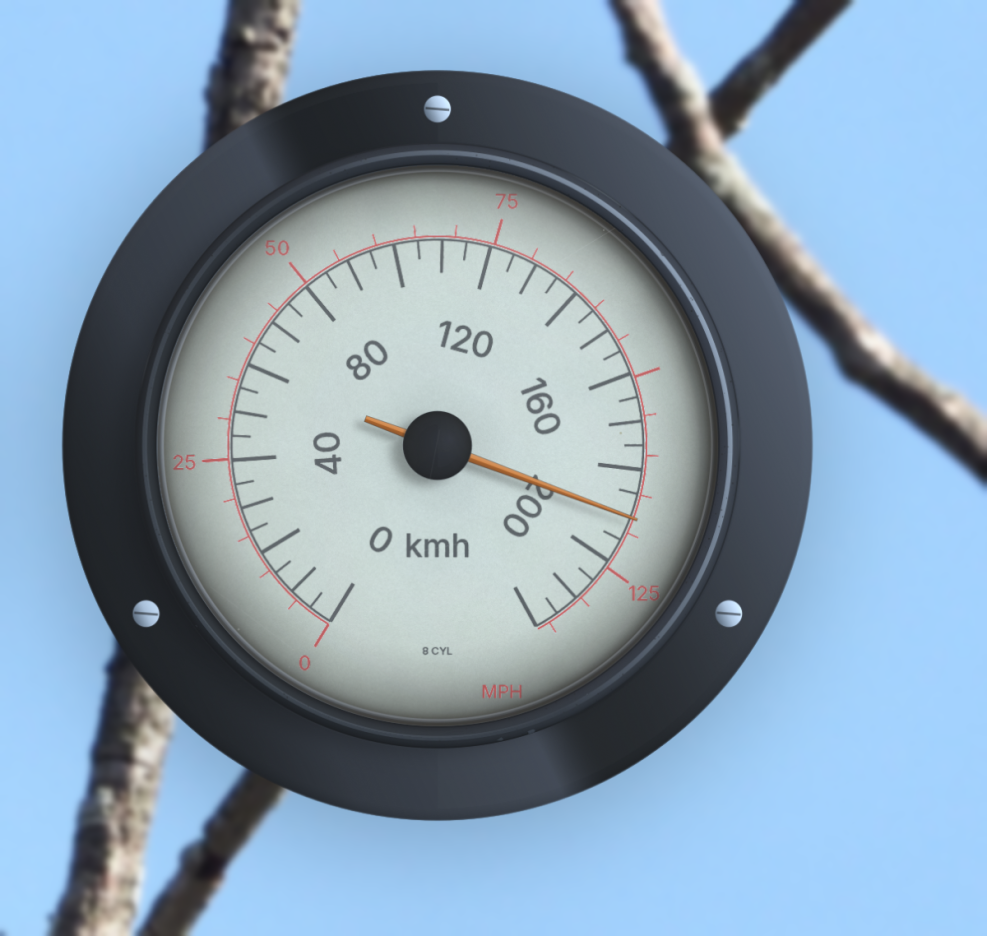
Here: 190
